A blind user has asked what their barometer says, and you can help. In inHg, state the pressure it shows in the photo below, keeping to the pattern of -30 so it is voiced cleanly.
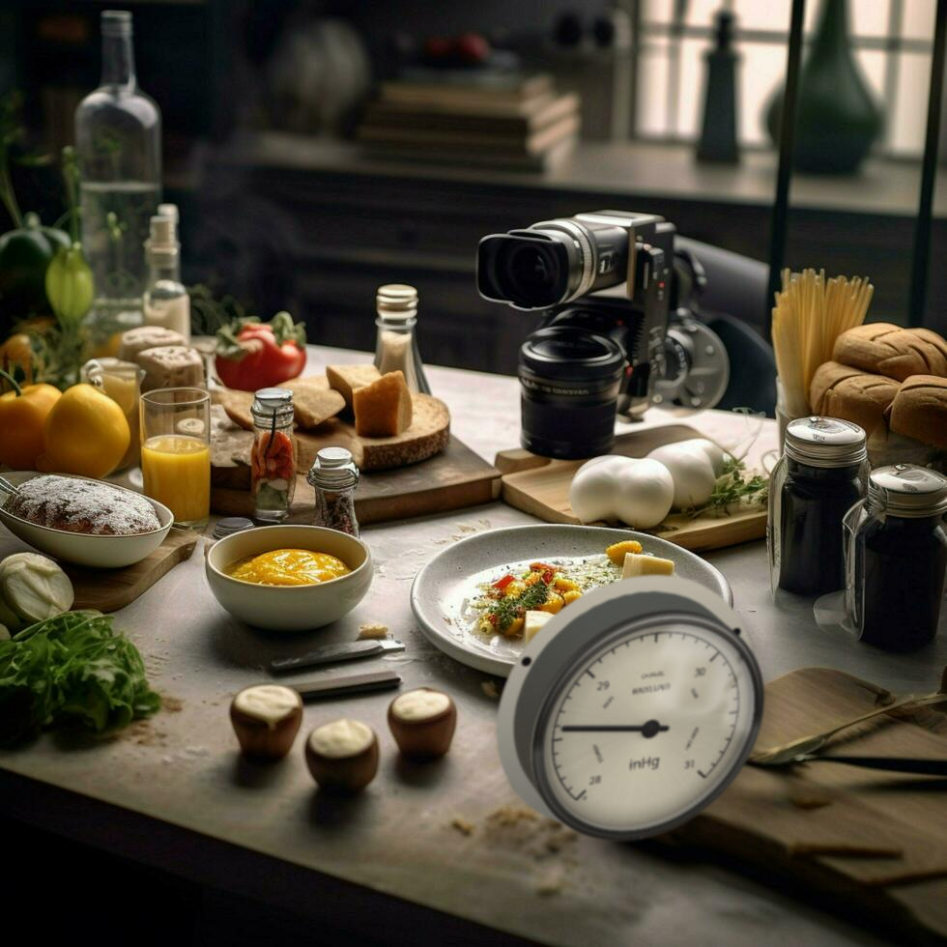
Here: 28.6
